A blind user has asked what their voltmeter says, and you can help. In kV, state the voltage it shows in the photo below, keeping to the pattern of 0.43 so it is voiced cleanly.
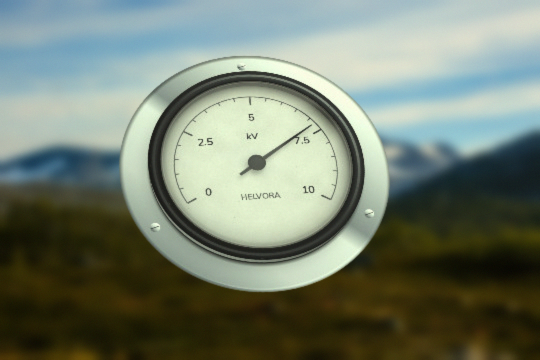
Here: 7.25
